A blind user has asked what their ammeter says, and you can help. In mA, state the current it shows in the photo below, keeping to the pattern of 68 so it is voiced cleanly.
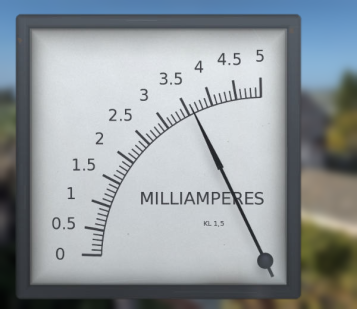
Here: 3.6
